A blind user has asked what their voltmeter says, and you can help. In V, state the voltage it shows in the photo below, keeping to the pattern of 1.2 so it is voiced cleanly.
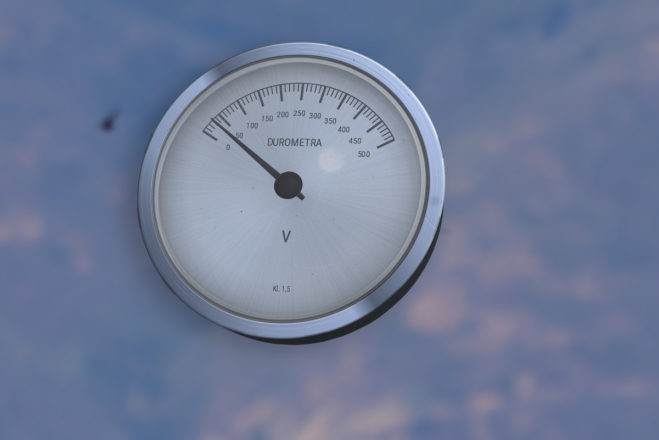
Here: 30
